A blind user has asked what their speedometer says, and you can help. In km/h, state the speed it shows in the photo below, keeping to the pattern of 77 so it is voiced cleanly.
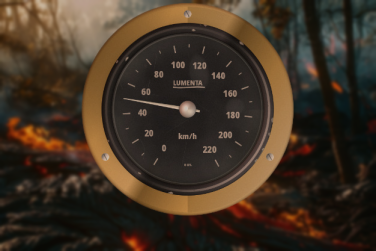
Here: 50
